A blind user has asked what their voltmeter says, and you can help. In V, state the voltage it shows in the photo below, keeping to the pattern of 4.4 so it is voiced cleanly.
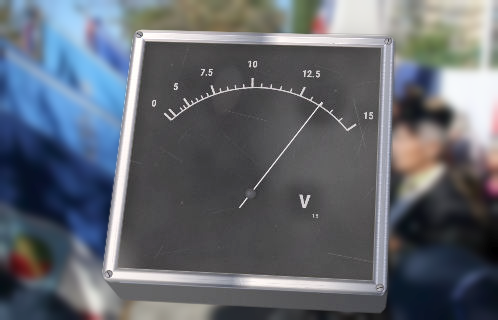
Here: 13.5
